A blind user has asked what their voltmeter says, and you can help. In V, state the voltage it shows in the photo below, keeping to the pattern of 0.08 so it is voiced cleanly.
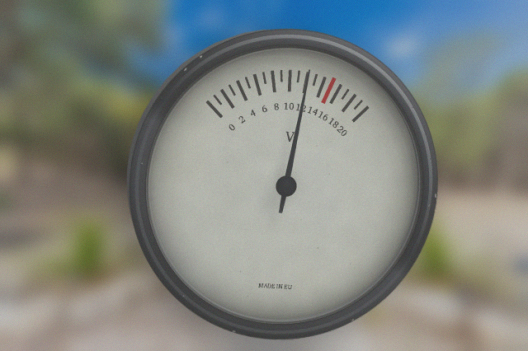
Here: 12
